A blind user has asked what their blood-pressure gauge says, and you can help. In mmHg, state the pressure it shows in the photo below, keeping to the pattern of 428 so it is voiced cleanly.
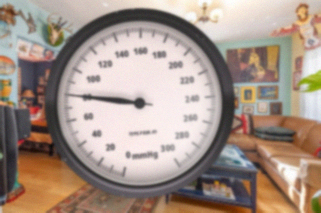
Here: 80
